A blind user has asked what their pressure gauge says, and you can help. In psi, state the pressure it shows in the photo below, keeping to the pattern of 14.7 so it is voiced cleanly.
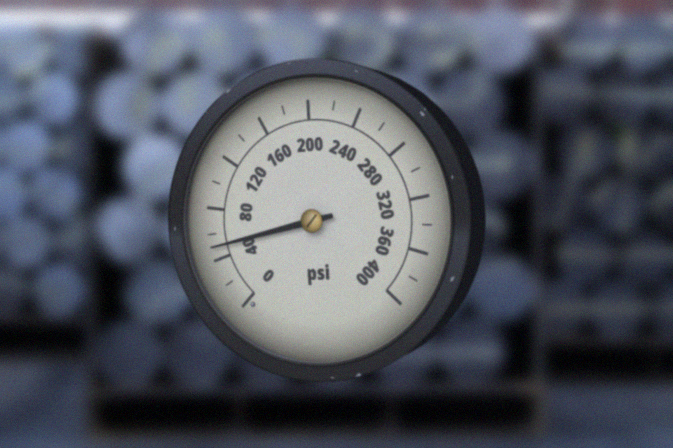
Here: 50
